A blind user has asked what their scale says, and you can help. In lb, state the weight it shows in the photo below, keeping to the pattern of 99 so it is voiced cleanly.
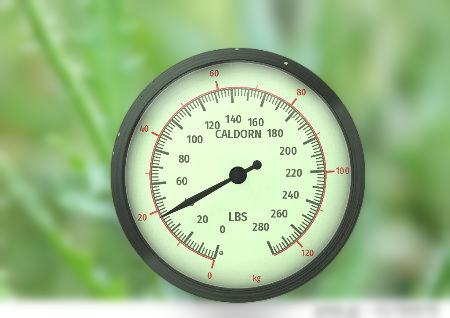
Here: 40
